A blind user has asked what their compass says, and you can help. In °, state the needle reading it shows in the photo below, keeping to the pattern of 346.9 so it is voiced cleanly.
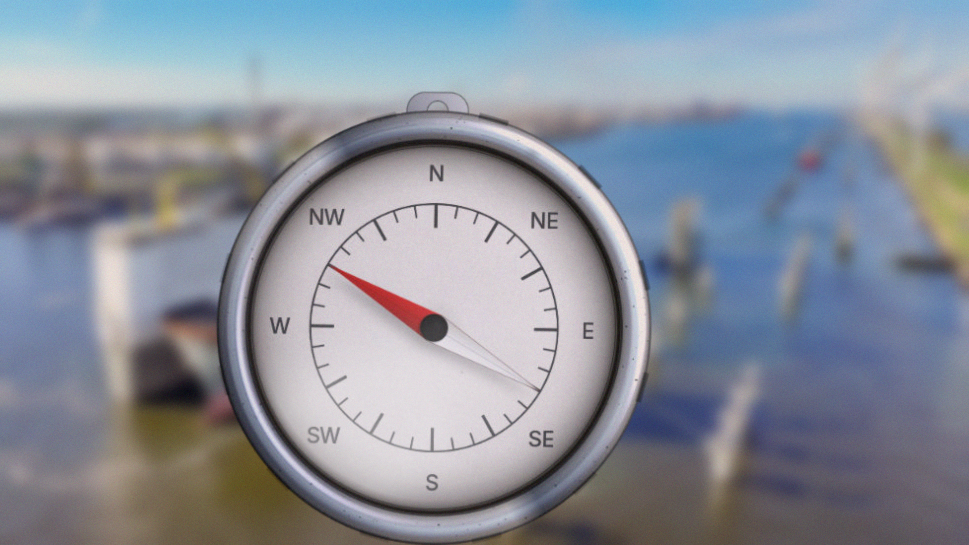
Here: 300
